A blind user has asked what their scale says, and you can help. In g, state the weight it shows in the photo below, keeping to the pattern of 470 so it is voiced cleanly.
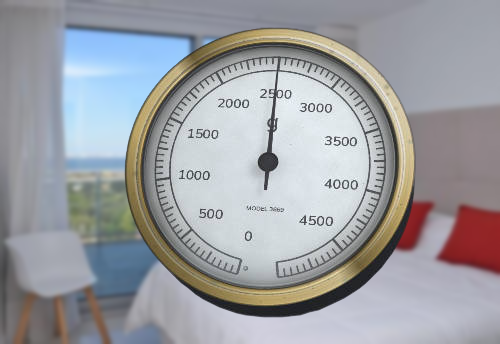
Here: 2500
